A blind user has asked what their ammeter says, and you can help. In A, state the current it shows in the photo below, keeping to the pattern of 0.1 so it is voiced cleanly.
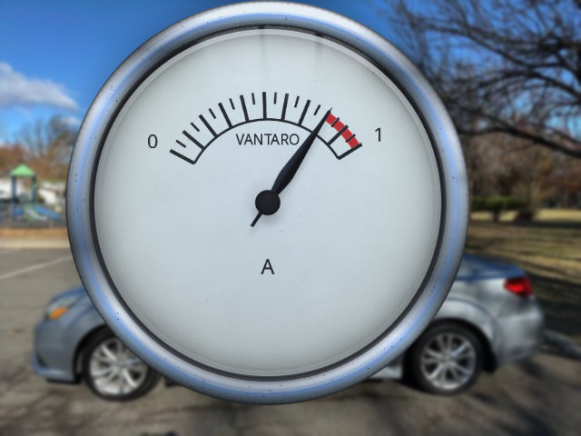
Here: 0.8
